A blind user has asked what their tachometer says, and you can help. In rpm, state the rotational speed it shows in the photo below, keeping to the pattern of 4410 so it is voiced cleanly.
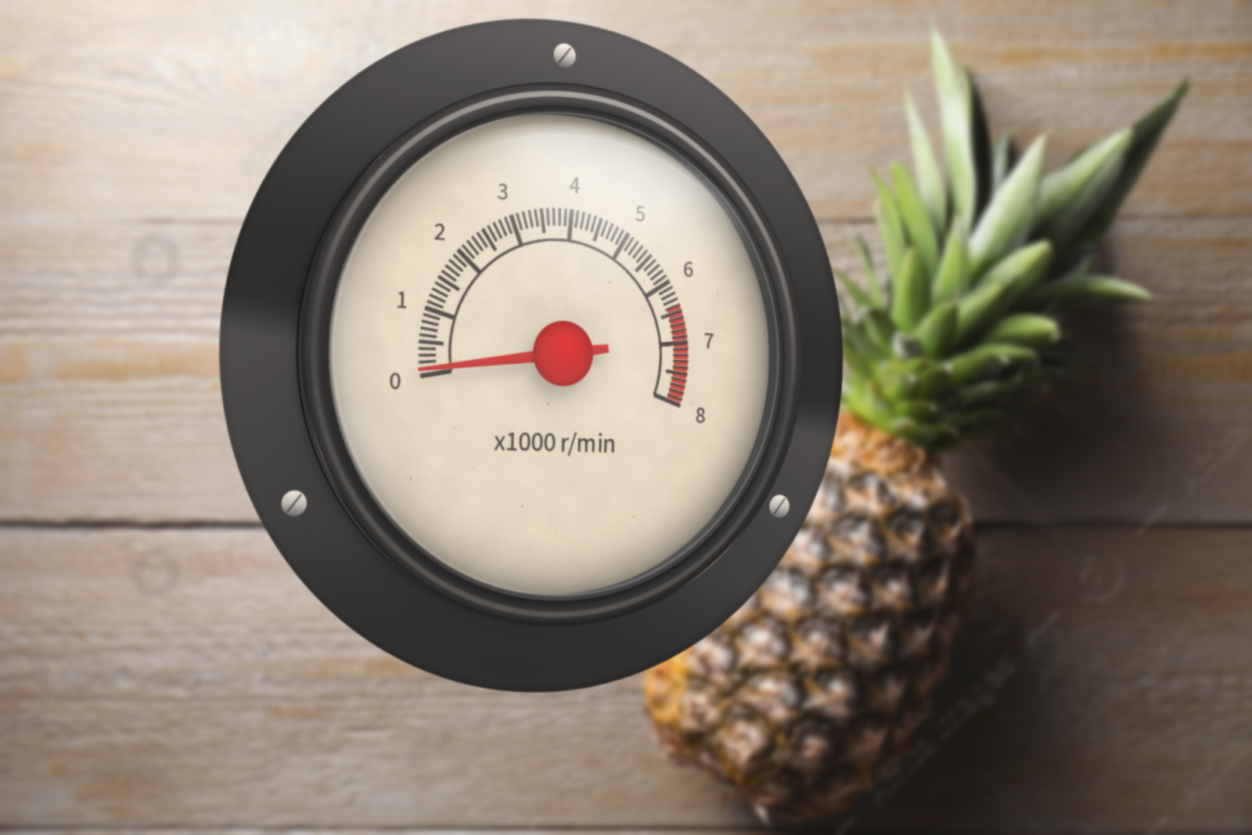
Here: 100
